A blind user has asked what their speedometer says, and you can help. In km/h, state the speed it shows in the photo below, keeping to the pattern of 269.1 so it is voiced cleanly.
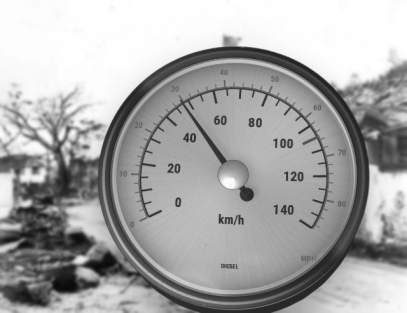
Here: 47.5
